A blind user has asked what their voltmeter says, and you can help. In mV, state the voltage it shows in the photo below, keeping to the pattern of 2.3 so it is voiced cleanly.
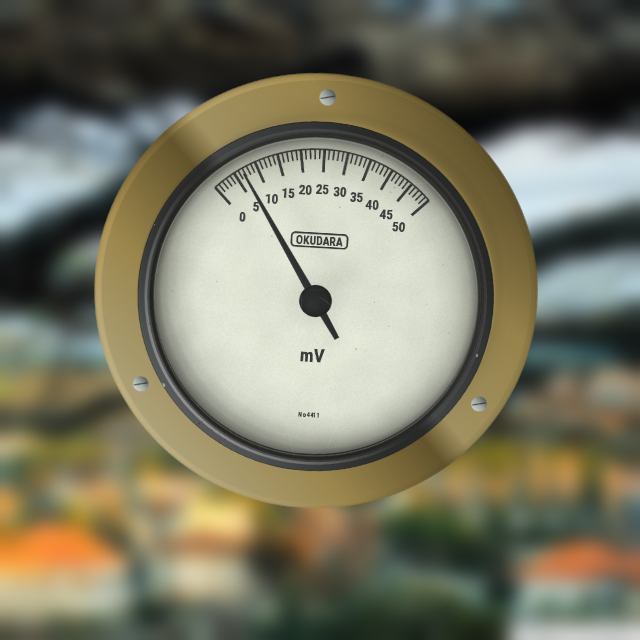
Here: 7
